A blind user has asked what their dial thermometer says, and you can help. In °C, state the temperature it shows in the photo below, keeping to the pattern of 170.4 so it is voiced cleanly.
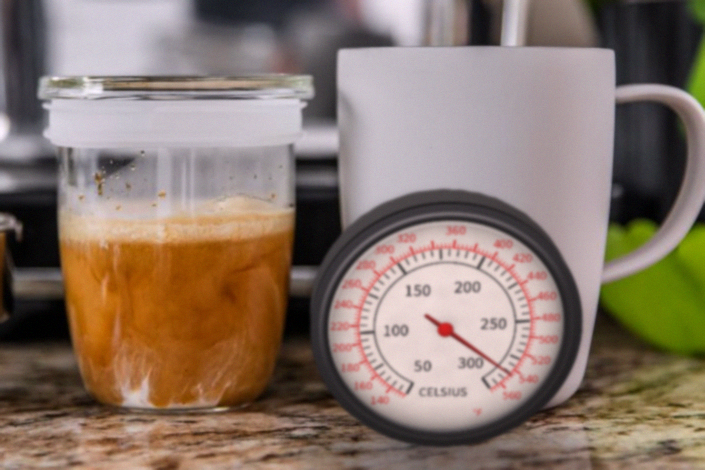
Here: 285
